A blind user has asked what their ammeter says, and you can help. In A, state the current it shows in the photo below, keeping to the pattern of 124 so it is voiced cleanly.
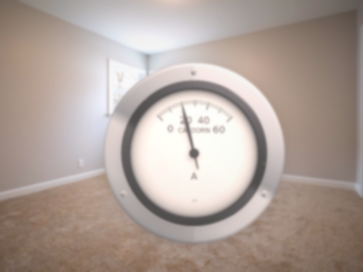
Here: 20
